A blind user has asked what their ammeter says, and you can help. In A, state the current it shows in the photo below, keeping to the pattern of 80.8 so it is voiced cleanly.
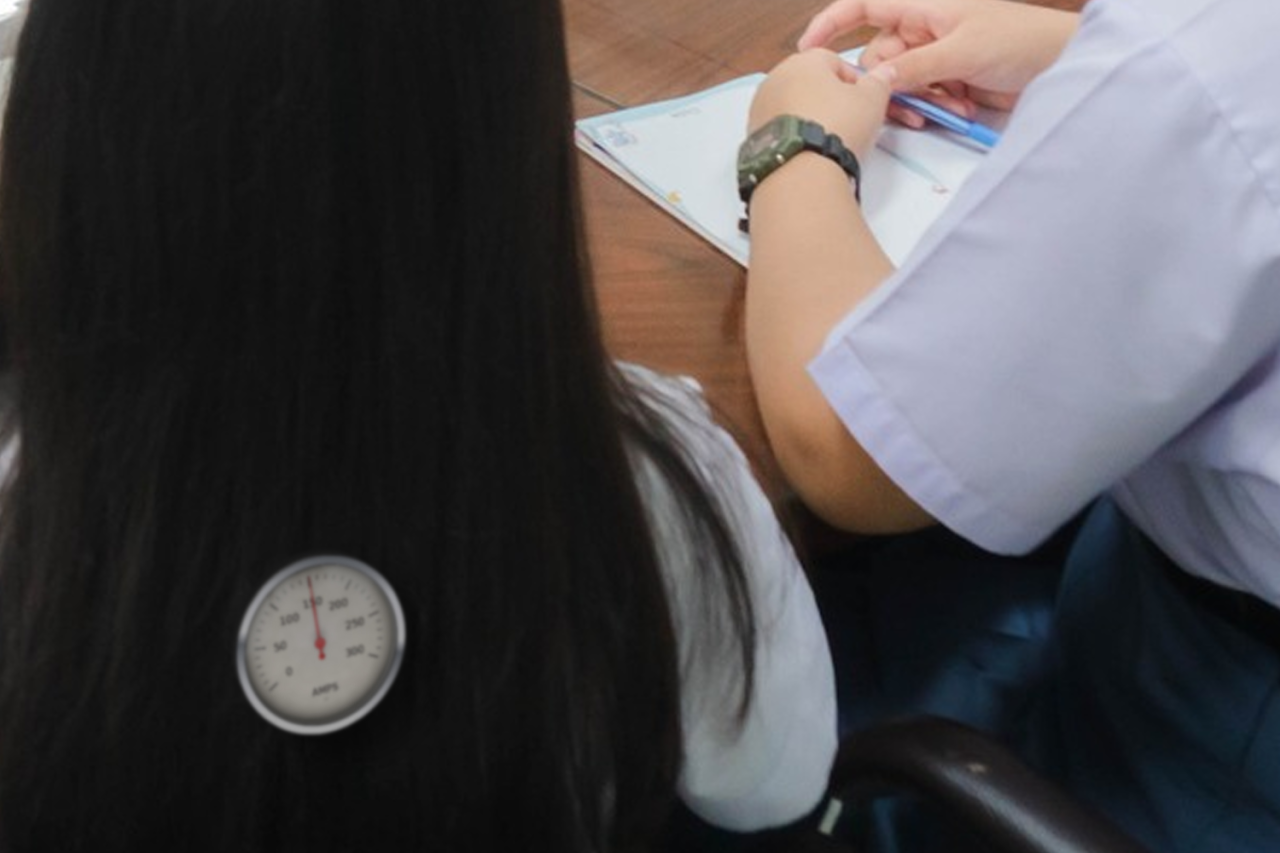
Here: 150
